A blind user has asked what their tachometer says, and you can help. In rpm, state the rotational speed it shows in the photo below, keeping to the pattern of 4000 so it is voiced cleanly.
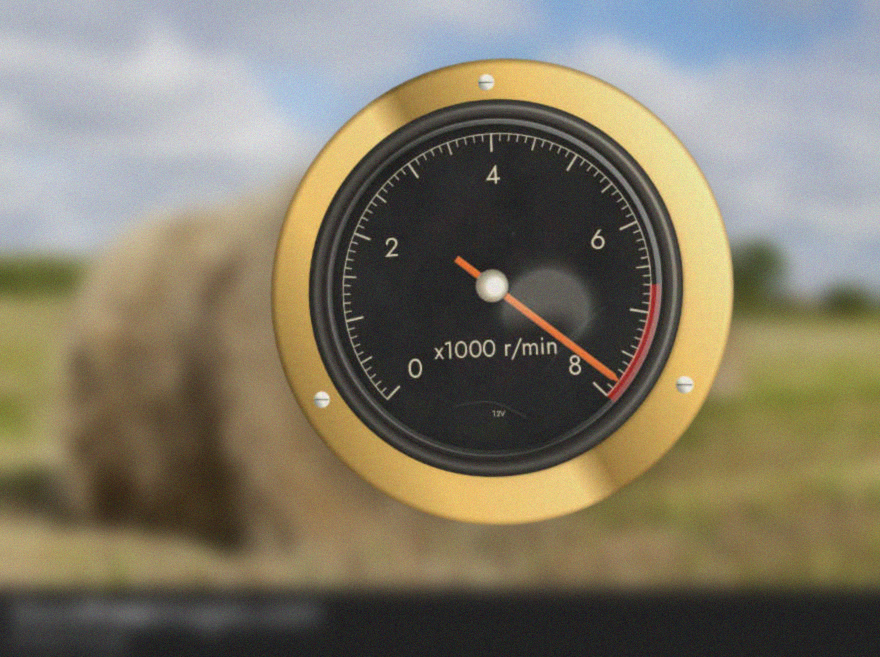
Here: 7800
